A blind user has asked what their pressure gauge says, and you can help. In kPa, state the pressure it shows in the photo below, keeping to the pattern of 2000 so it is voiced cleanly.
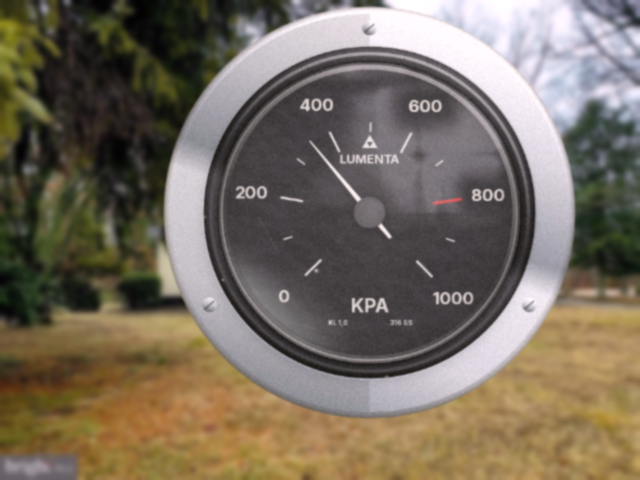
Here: 350
